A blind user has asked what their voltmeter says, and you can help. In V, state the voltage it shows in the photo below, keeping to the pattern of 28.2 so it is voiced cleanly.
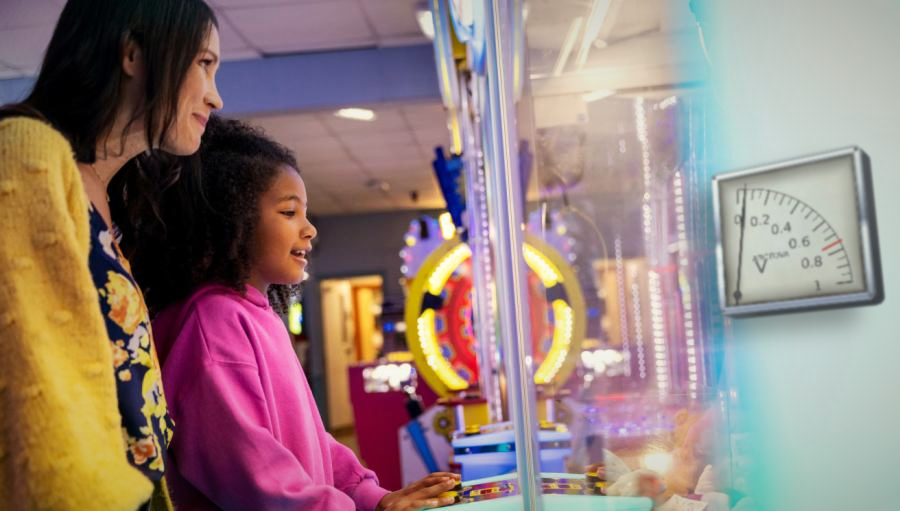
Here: 0.05
